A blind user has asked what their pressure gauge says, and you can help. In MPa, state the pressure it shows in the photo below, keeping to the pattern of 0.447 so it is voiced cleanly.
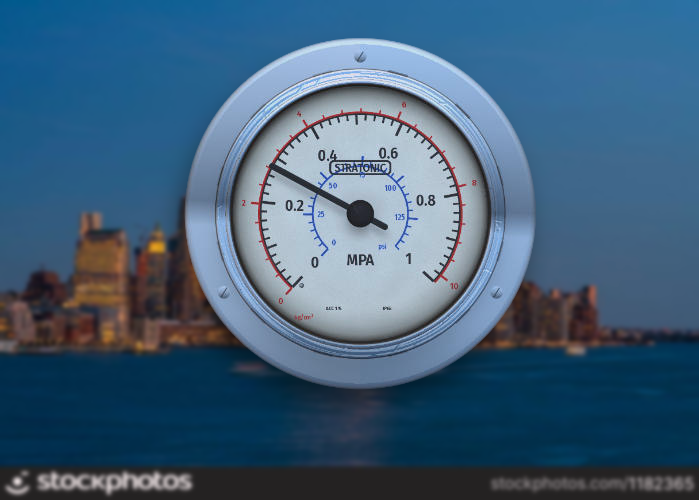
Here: 0.28
